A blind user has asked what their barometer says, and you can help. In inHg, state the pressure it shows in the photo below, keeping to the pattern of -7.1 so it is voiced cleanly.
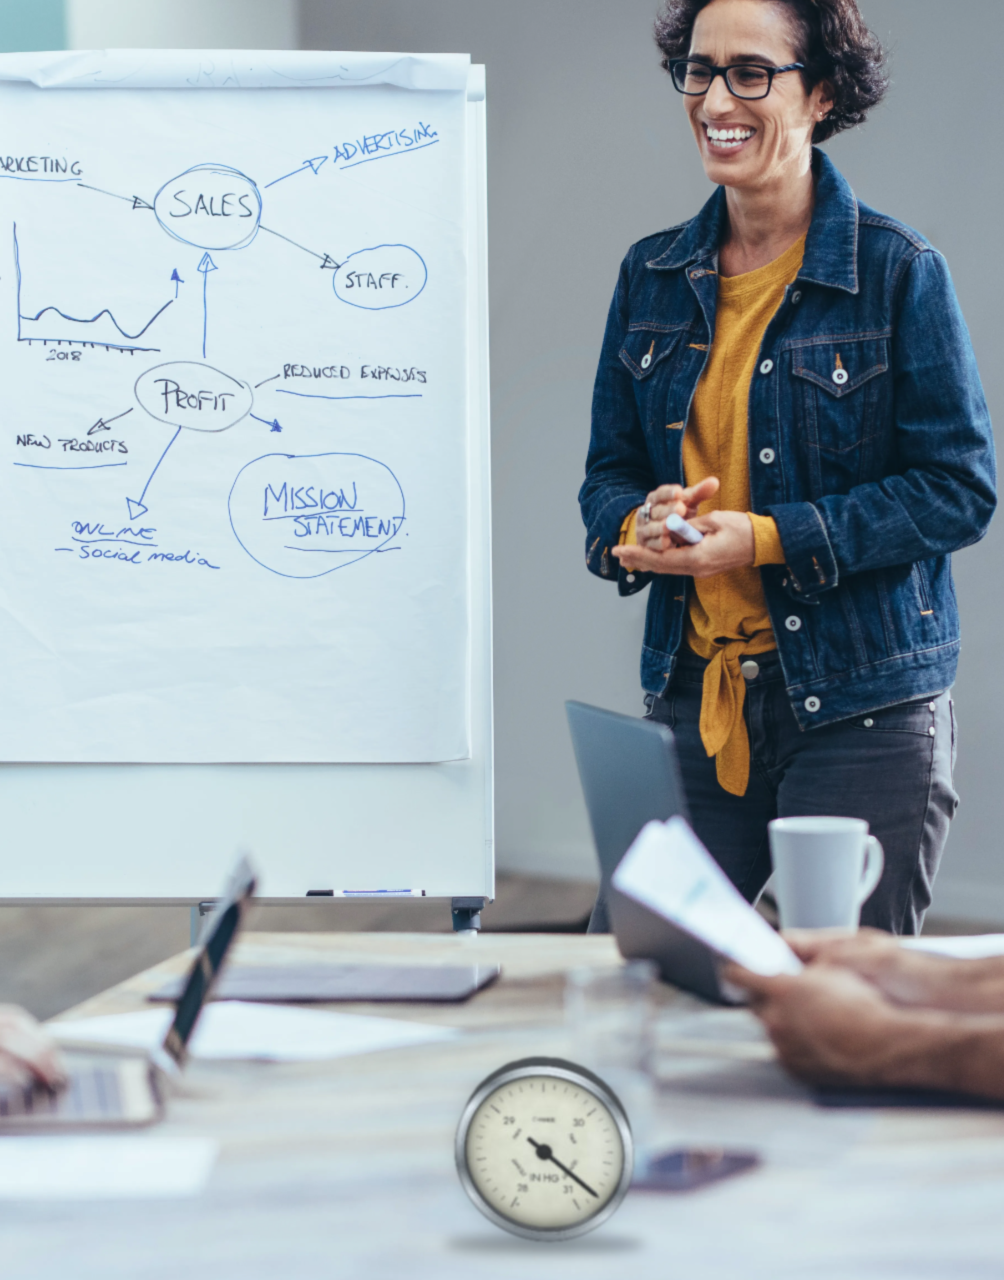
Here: 30.8
